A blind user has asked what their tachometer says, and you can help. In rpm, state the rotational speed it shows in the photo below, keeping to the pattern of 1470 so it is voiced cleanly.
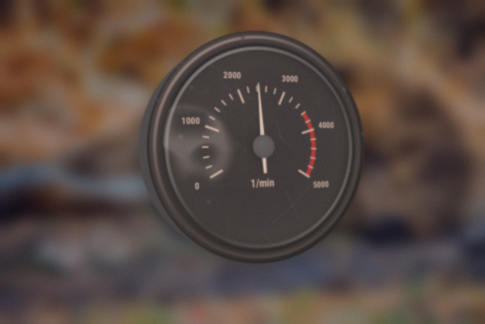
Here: 2400
